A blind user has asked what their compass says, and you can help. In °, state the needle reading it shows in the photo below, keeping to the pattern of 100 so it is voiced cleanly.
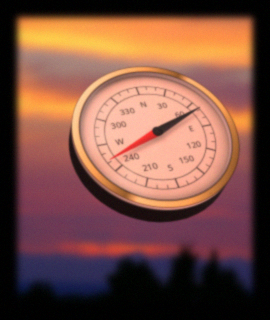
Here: 250
